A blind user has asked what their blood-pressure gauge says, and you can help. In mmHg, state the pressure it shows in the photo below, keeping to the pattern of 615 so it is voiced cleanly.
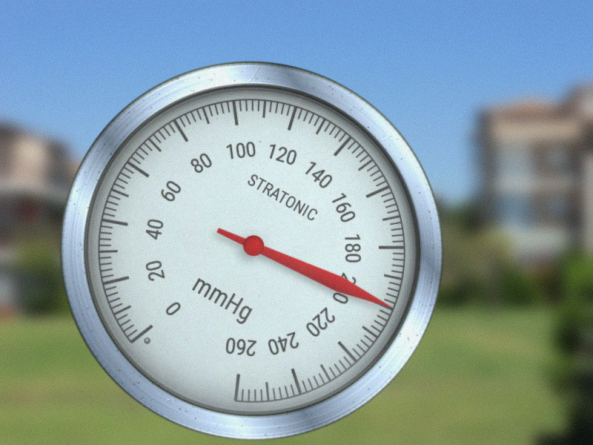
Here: 200
